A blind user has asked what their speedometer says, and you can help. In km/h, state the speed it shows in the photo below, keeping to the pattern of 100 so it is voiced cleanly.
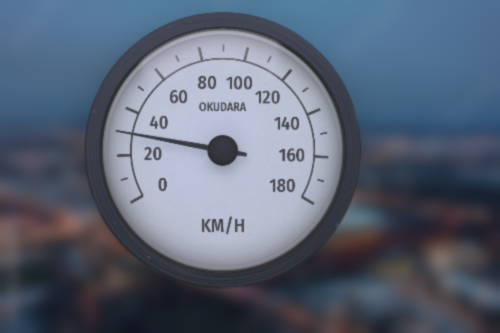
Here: 30
